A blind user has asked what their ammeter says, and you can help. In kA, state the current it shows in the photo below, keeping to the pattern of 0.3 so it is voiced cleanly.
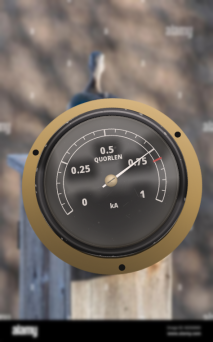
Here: 0.75
